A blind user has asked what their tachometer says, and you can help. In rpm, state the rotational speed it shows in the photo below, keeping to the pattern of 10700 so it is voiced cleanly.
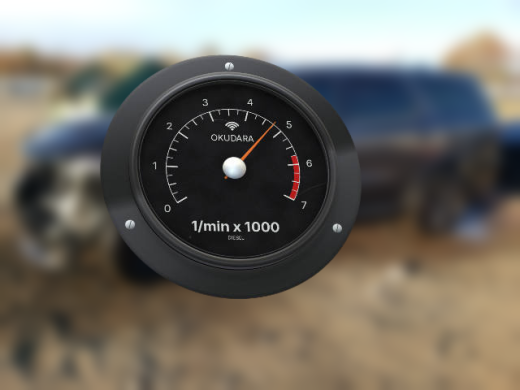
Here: 4750
